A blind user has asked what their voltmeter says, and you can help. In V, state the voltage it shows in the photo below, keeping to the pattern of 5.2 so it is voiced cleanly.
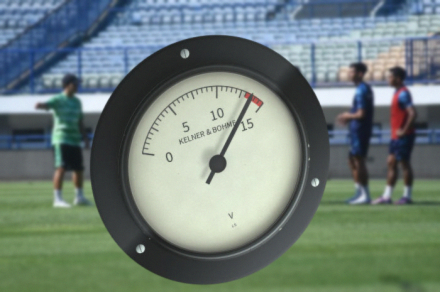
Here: 13.5
